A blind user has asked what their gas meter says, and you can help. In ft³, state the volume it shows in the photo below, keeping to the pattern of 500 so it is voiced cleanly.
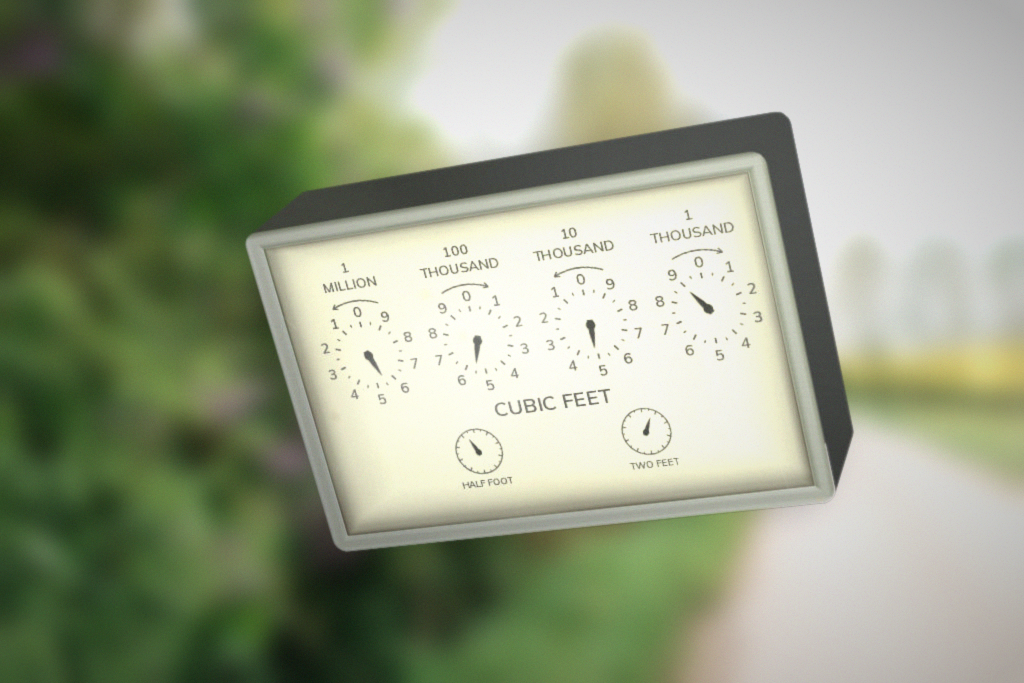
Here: 554900
